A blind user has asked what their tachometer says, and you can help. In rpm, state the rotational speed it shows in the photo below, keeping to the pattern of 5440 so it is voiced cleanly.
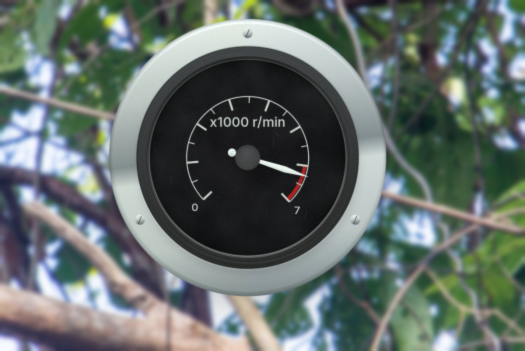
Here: 6250
